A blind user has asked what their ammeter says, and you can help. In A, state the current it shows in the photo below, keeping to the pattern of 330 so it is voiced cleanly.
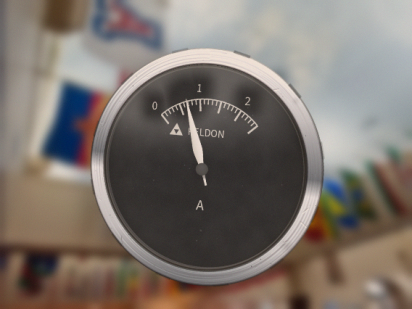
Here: 0.7
